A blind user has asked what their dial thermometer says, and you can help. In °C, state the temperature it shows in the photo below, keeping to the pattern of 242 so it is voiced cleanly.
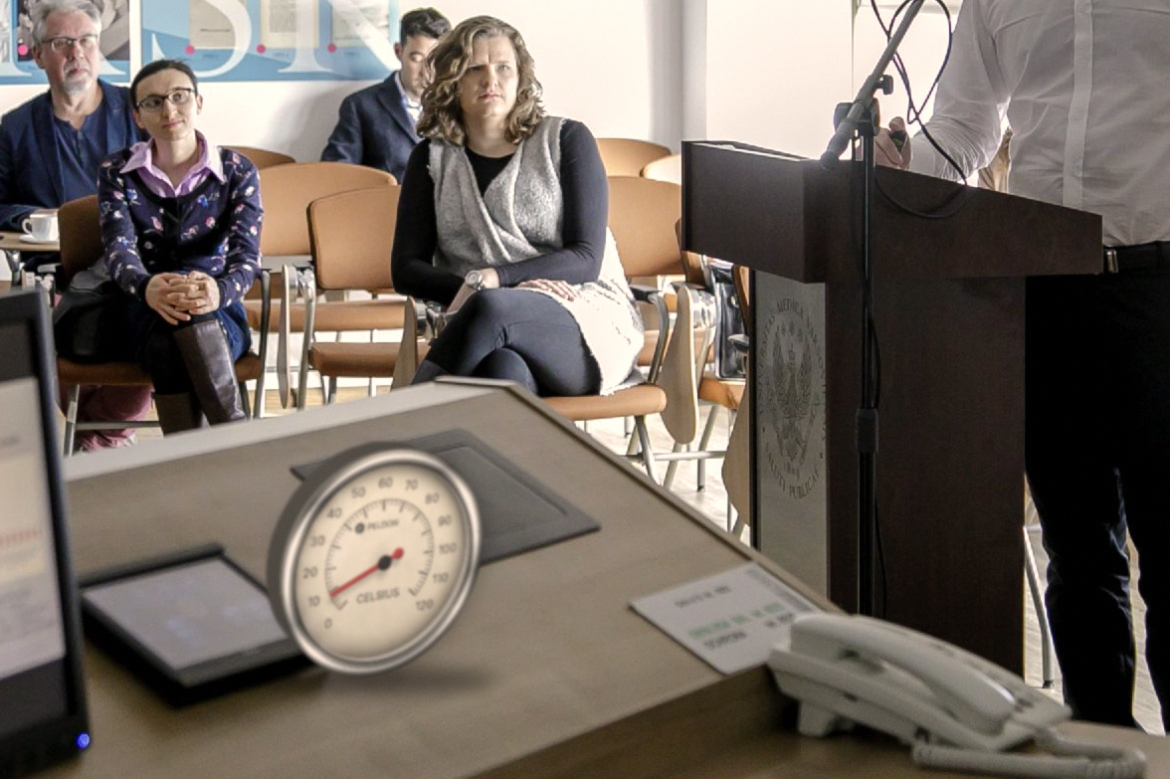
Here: 10
